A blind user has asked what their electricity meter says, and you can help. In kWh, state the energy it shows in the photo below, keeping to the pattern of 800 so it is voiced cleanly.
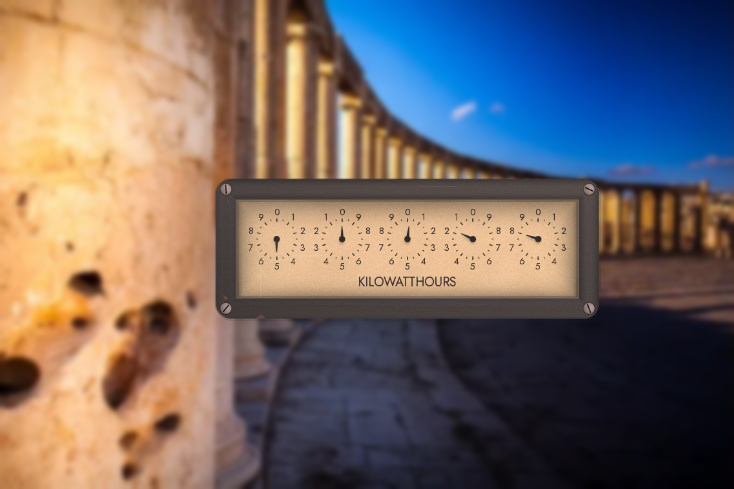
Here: 50018
